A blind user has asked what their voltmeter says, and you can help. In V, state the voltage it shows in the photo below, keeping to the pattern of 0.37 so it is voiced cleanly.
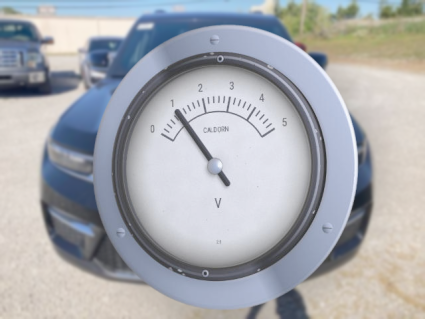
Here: 1
